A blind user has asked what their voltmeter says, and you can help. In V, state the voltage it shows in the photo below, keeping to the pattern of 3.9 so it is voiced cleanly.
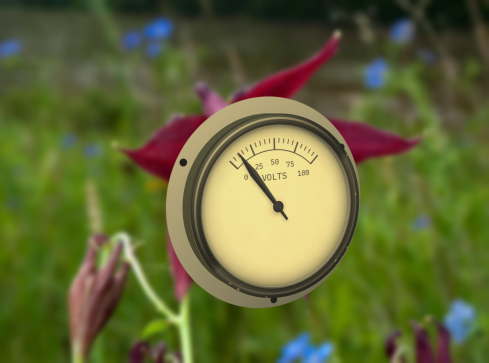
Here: 10
